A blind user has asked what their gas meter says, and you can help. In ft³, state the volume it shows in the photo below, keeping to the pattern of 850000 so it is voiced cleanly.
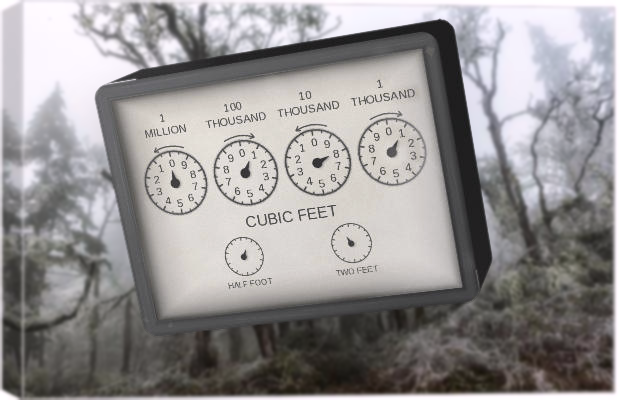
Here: 8100
